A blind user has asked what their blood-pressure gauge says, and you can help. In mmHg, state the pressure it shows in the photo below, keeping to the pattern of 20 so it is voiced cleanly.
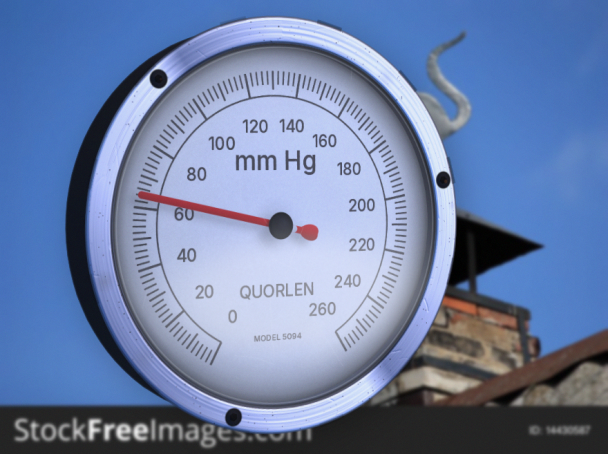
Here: 64
